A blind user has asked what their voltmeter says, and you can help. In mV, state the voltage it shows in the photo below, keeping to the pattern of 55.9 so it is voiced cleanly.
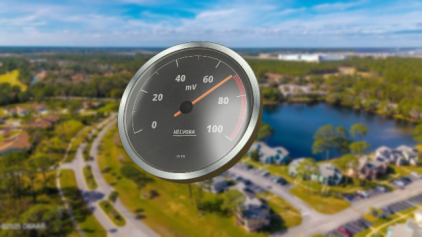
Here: 70
